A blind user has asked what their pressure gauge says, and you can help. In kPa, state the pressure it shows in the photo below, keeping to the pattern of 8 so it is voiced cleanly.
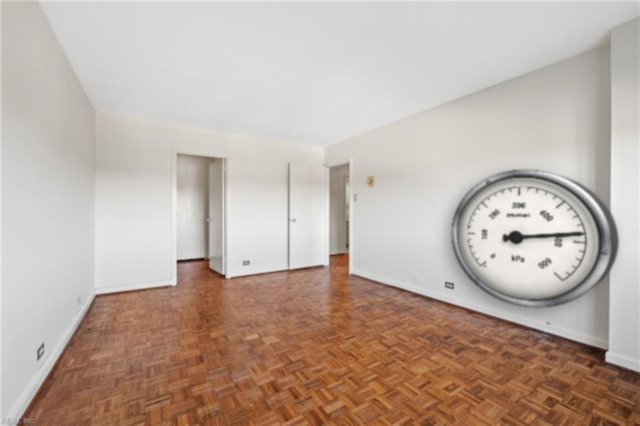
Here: 480
